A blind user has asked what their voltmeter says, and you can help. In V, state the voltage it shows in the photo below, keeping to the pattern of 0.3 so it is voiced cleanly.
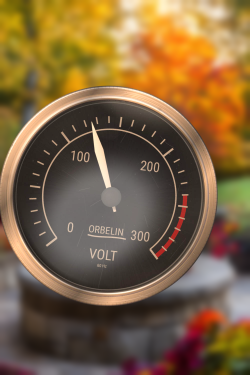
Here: 125
